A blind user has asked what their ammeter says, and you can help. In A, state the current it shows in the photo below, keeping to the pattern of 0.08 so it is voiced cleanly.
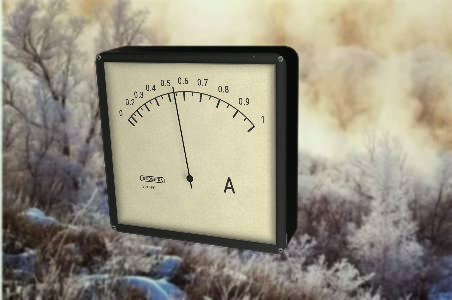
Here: 0.55
